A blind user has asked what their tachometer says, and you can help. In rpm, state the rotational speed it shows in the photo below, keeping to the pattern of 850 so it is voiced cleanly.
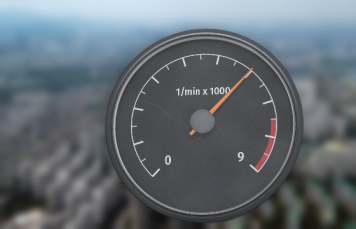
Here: 6000
